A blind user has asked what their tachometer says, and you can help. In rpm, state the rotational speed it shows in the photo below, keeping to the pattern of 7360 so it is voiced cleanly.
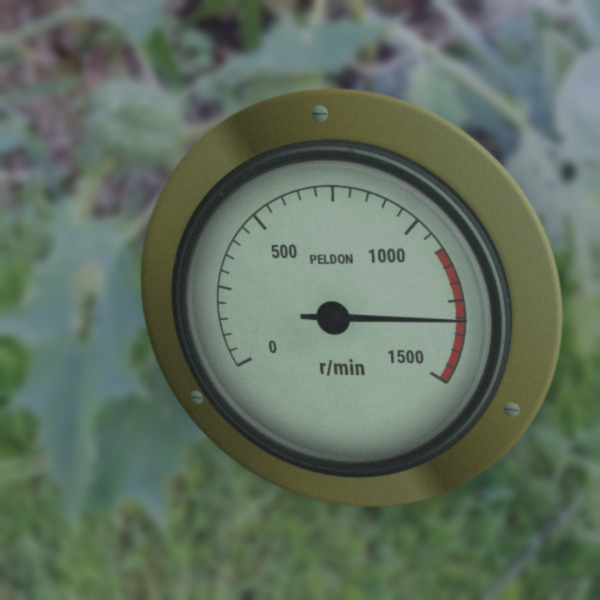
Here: 1300
